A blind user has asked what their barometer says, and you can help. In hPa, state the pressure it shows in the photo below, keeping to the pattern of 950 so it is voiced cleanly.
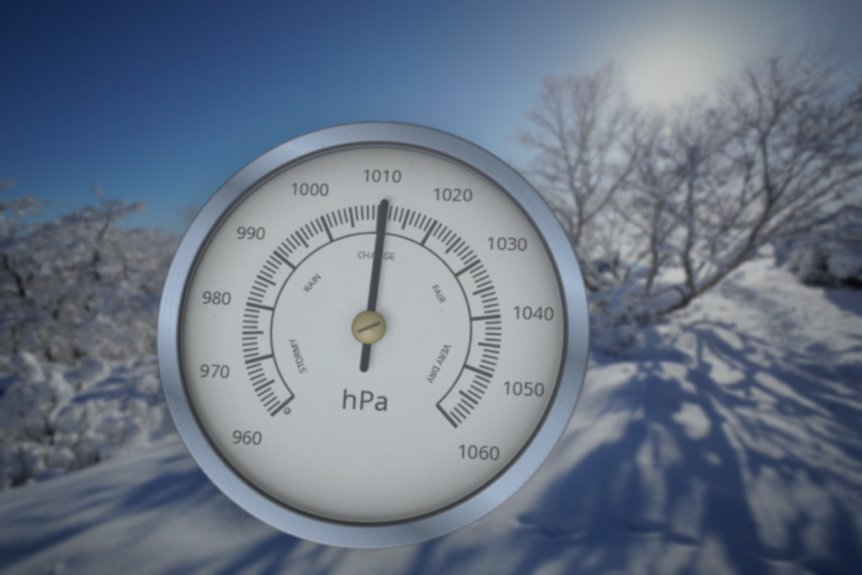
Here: 1011
